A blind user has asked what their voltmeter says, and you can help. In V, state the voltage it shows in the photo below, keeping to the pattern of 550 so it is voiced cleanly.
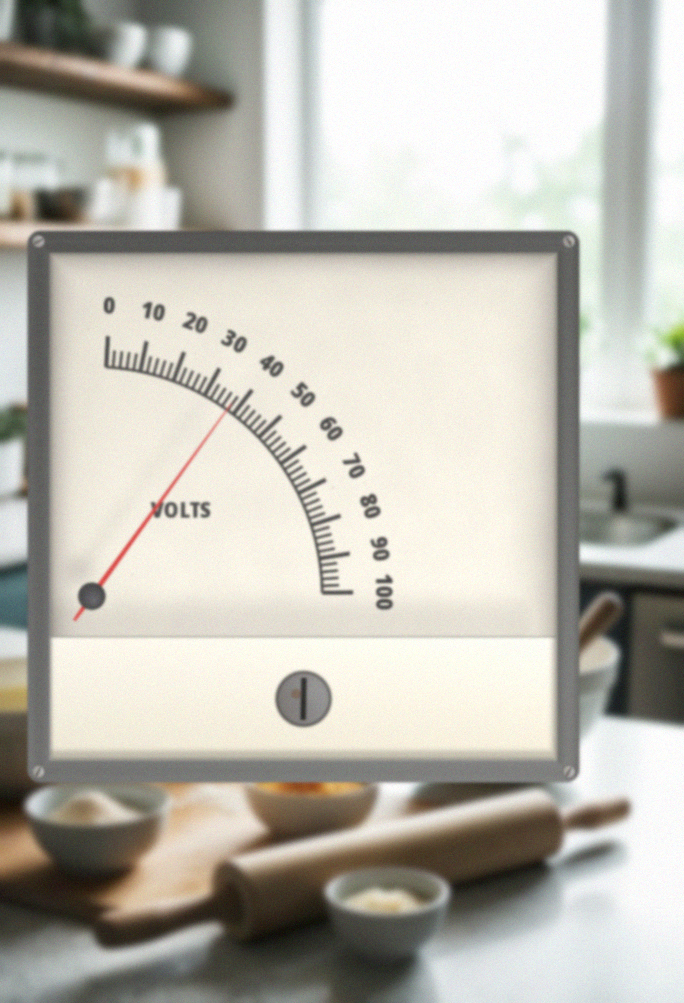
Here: 38
